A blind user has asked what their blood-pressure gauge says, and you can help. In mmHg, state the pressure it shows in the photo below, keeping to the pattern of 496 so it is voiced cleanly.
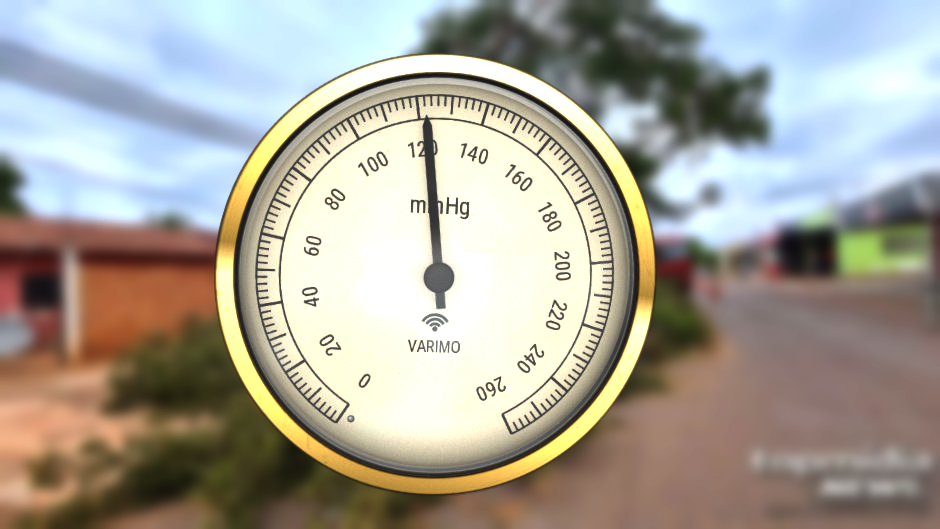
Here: 122
